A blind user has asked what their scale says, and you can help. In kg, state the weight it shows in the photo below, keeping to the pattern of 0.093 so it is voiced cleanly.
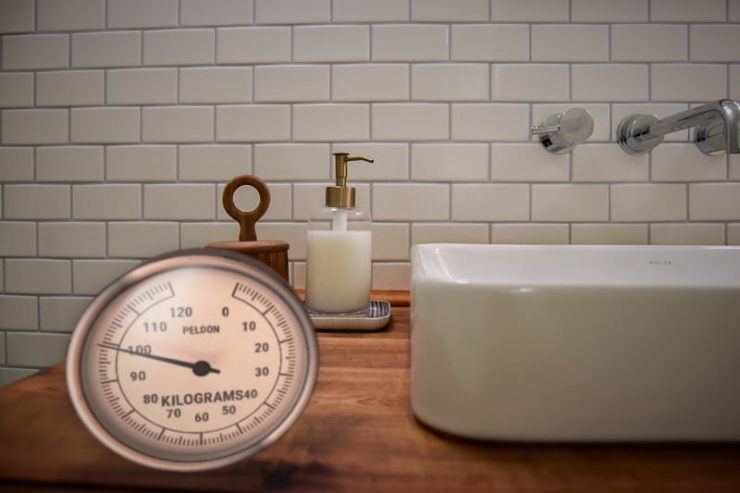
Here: 100
